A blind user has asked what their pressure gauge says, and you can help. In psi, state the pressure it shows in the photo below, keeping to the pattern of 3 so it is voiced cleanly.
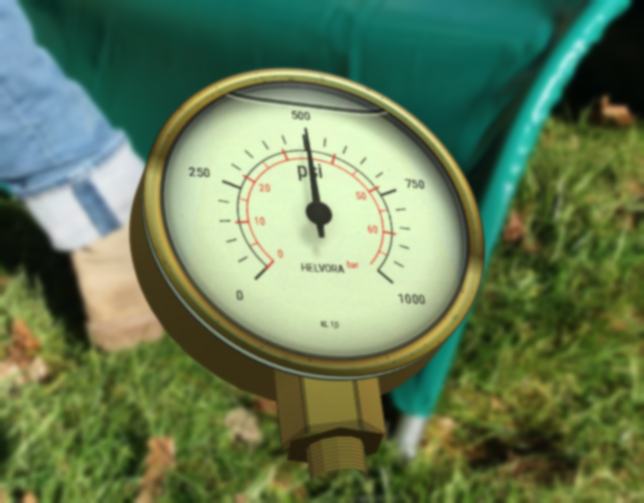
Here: 500
